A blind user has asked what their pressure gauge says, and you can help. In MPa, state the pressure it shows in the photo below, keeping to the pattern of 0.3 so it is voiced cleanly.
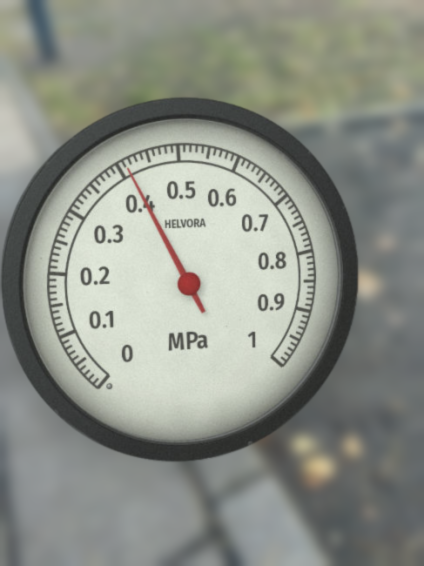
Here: 0.41
